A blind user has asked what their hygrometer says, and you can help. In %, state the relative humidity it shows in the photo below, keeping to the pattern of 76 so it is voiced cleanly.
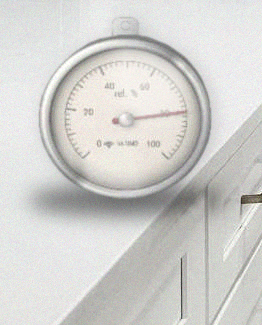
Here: 80
